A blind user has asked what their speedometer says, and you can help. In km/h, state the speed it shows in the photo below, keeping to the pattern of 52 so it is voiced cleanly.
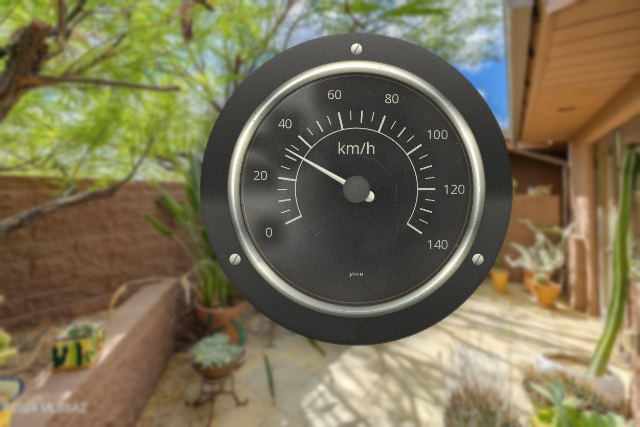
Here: 32.5
